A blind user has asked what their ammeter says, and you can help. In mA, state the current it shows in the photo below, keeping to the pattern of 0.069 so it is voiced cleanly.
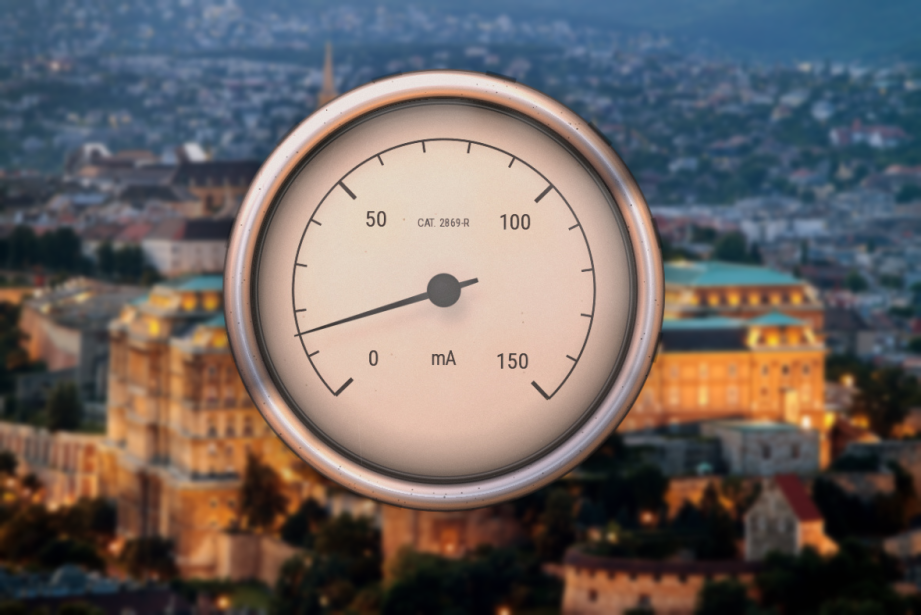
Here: 15
